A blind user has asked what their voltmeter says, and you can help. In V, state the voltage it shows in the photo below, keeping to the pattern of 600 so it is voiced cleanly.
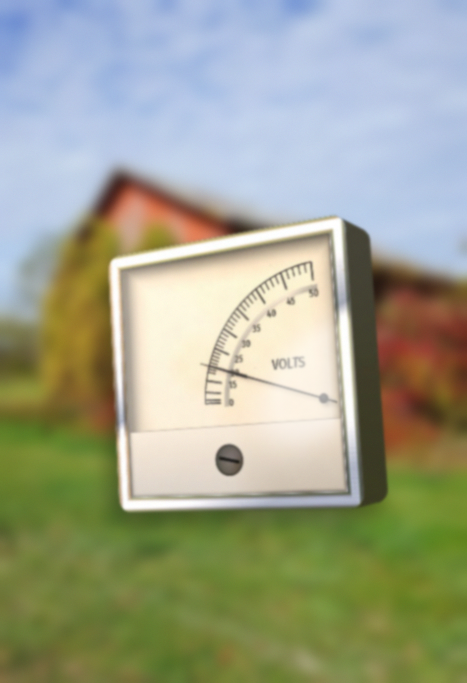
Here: 20
